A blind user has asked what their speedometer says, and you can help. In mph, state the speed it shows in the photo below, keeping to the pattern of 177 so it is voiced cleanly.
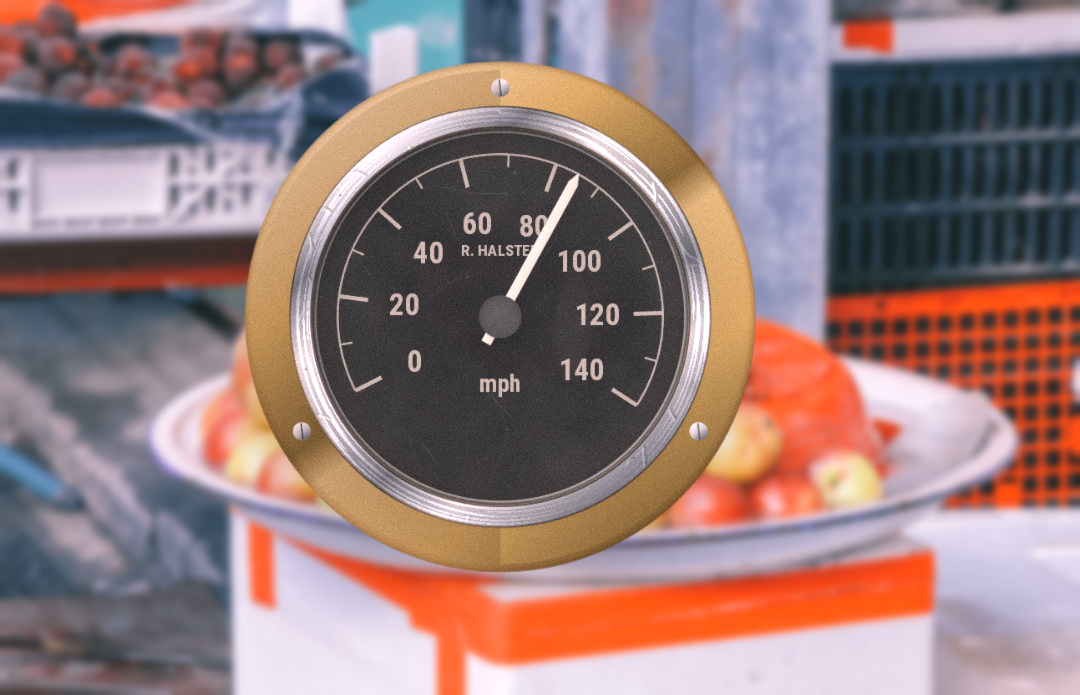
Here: 85
